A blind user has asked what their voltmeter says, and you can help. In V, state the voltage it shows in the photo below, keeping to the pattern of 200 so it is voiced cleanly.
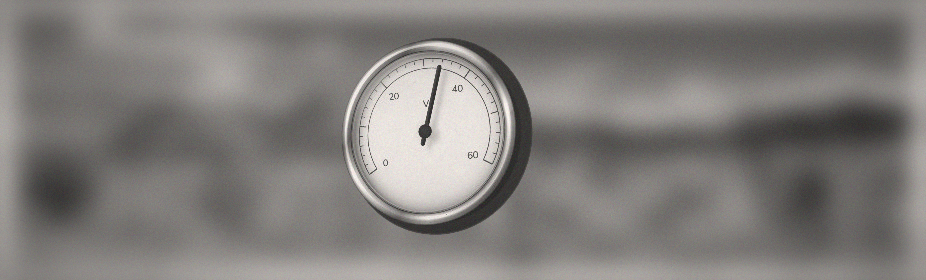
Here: 34
